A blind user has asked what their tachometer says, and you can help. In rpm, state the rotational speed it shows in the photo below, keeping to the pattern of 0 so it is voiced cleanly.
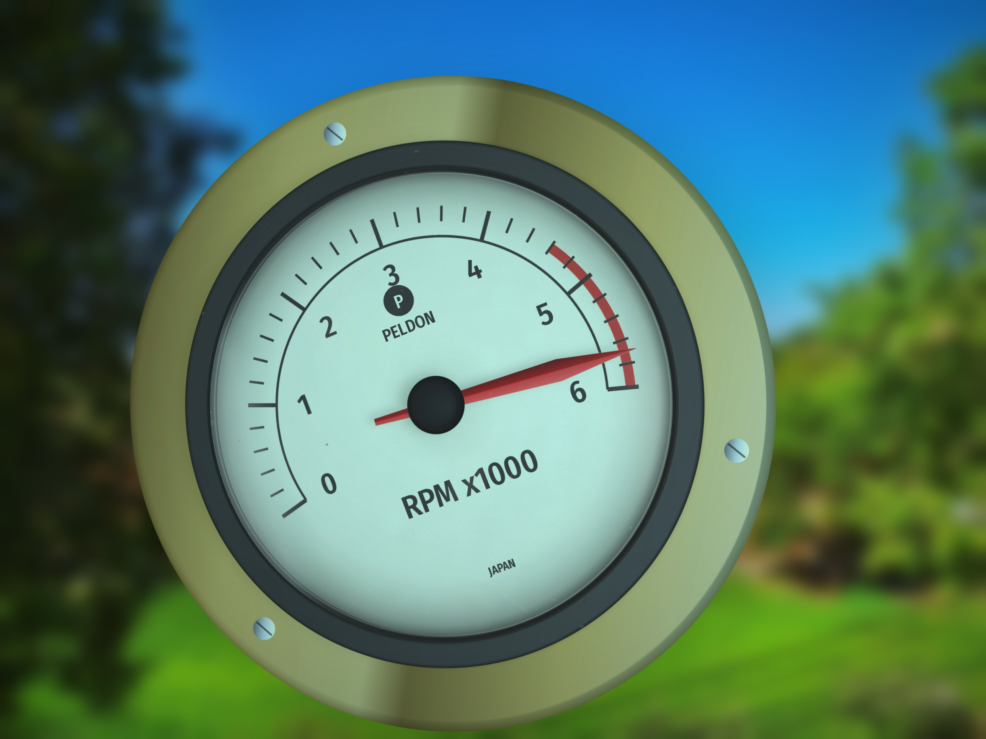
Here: 5700
